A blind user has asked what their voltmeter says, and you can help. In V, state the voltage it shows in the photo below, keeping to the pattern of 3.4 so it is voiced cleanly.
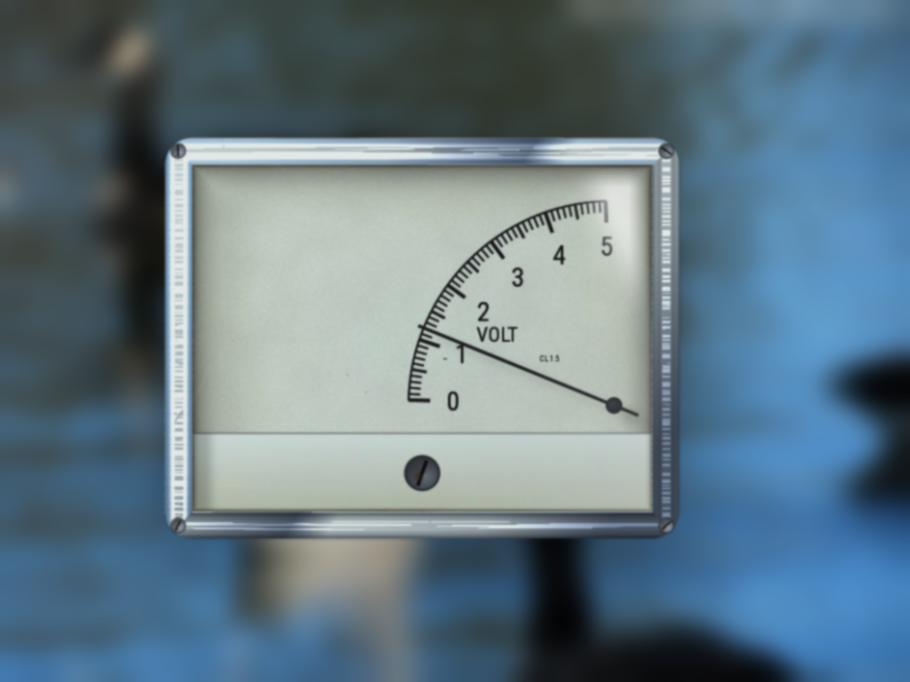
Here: 1.2
